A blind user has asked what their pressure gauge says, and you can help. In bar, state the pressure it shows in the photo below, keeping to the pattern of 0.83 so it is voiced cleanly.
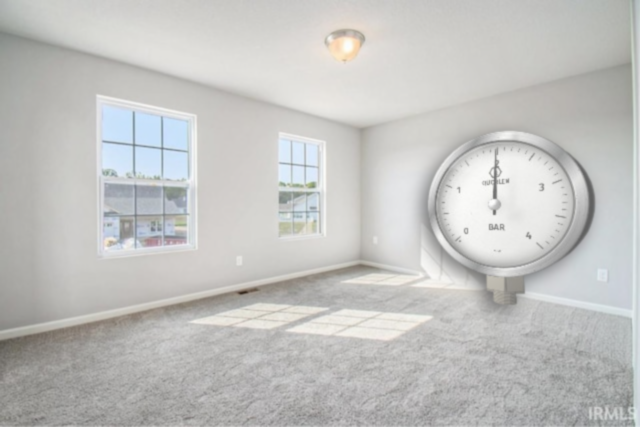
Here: 2
